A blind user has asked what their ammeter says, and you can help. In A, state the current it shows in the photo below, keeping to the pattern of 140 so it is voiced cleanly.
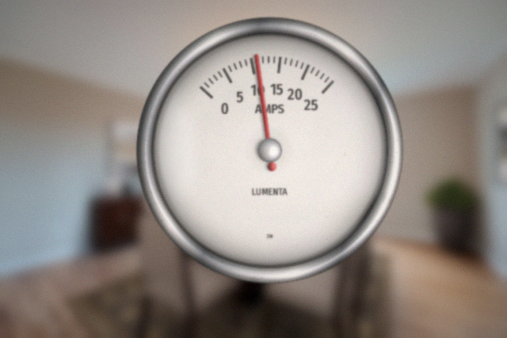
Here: 11
